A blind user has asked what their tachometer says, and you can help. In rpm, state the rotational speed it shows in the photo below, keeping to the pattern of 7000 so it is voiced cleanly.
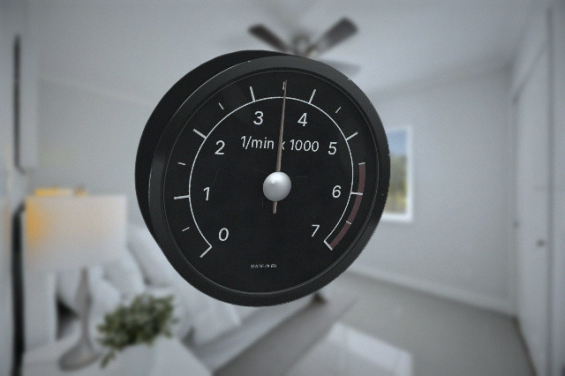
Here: 3500
